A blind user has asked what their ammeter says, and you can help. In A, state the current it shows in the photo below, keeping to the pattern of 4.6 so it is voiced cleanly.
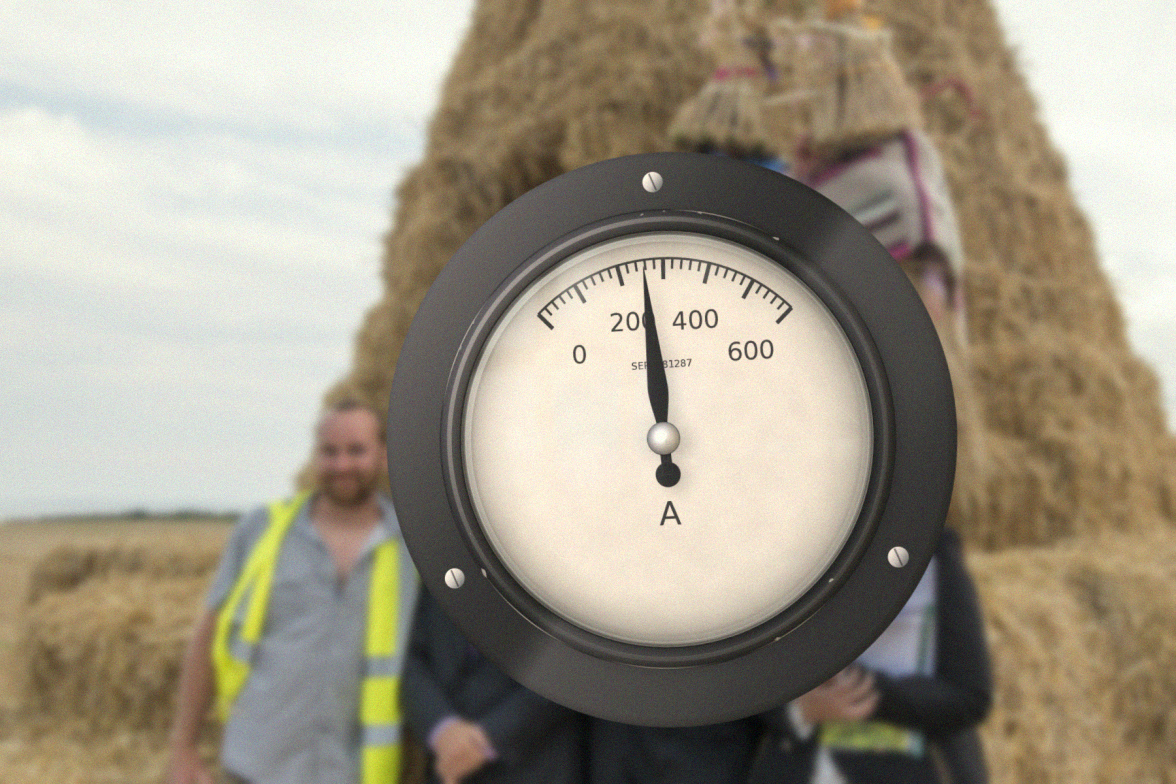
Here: 260
